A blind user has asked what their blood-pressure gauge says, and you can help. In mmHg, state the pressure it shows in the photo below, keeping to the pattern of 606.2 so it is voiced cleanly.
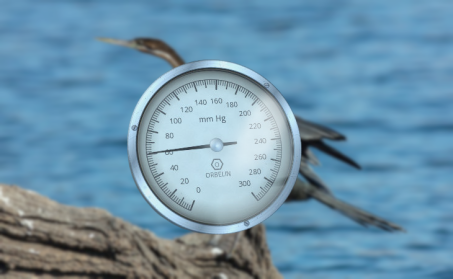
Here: 60
